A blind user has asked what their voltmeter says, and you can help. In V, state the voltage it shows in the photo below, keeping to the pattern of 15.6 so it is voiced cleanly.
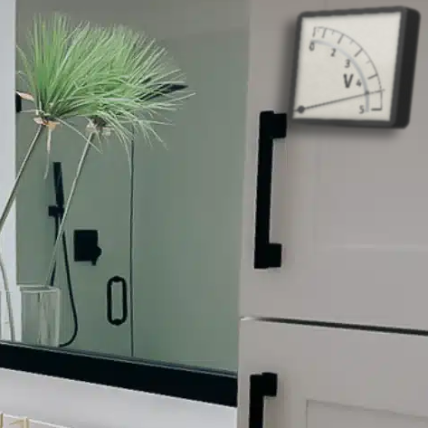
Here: 4.5
